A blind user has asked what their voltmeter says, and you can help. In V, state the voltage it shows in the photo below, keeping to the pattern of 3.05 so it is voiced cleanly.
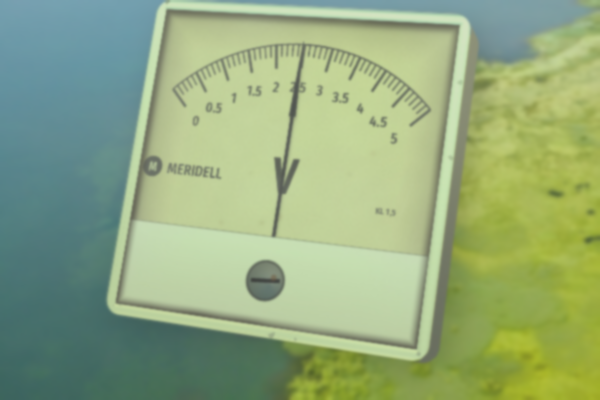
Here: 2.5
